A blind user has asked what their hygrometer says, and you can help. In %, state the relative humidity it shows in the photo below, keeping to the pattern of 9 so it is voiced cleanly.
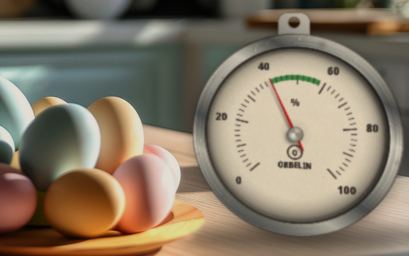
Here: 40
